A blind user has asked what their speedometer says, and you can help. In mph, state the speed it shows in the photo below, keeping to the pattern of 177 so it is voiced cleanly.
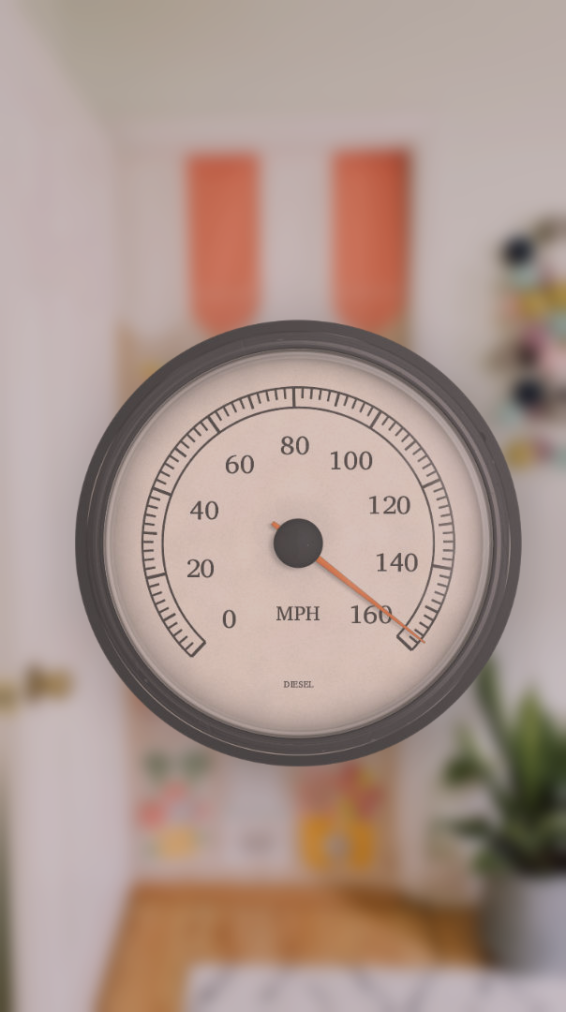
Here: 157
